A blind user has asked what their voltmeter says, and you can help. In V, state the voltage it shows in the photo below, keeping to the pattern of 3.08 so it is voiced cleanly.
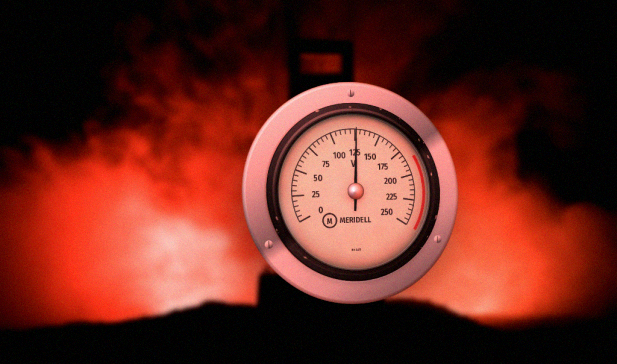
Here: 125
